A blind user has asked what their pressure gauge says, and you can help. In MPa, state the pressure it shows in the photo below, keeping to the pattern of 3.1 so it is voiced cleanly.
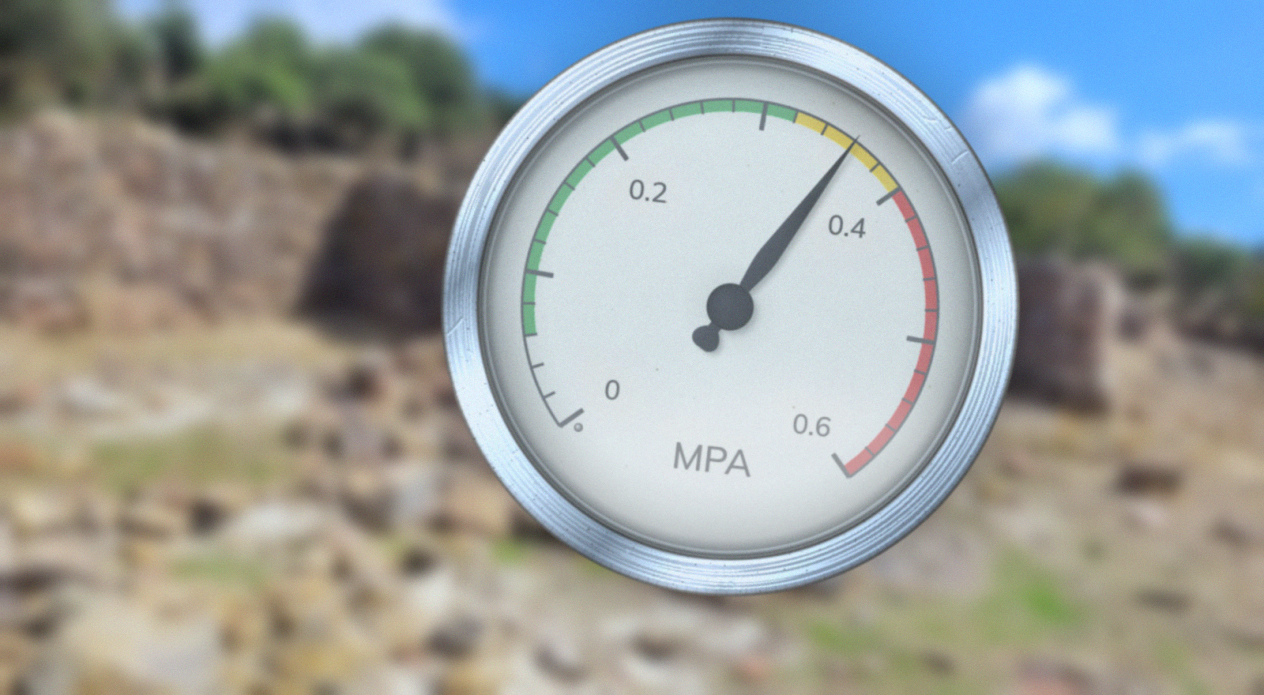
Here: 0.36
